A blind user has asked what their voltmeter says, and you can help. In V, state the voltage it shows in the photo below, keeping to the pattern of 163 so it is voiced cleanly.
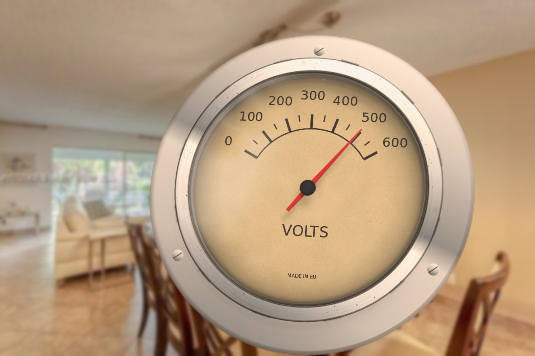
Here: 500
